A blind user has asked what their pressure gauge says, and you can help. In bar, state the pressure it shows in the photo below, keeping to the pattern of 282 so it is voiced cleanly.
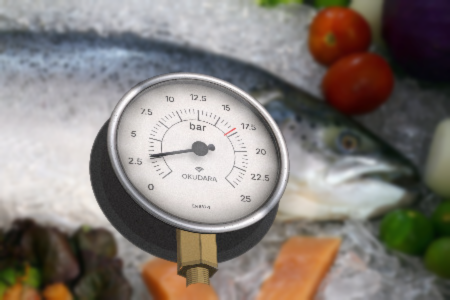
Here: 2.5
